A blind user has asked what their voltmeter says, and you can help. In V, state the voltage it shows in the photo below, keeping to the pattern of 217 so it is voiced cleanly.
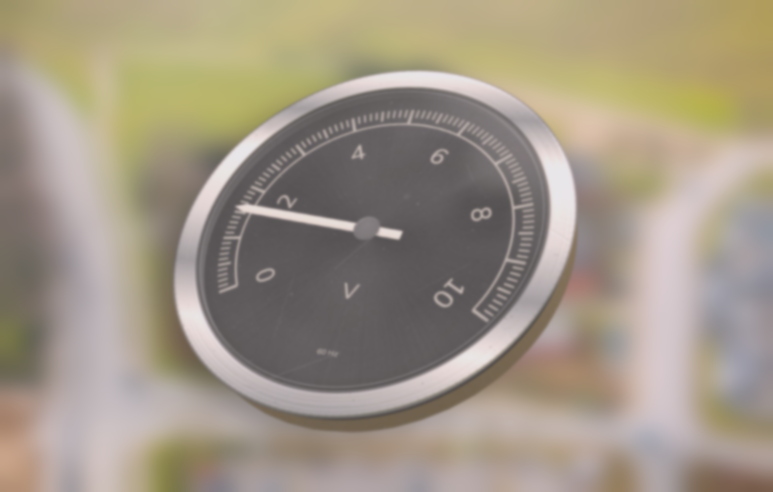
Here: 1.5
